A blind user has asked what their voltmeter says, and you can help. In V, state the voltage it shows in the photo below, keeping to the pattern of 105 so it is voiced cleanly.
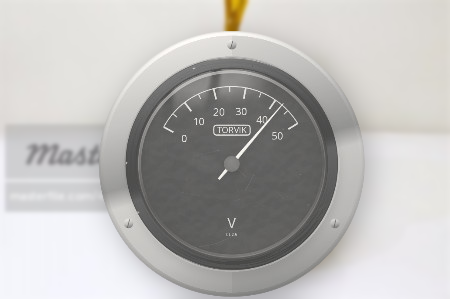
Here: 42.5
